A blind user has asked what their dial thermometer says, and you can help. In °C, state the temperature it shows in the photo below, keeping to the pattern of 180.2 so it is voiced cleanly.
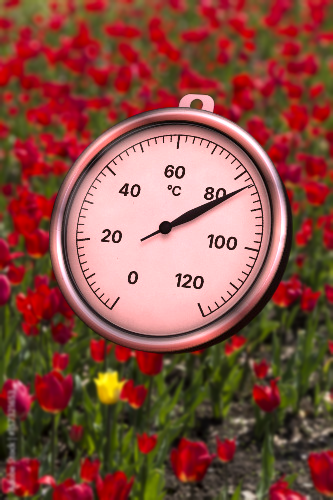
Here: 84
